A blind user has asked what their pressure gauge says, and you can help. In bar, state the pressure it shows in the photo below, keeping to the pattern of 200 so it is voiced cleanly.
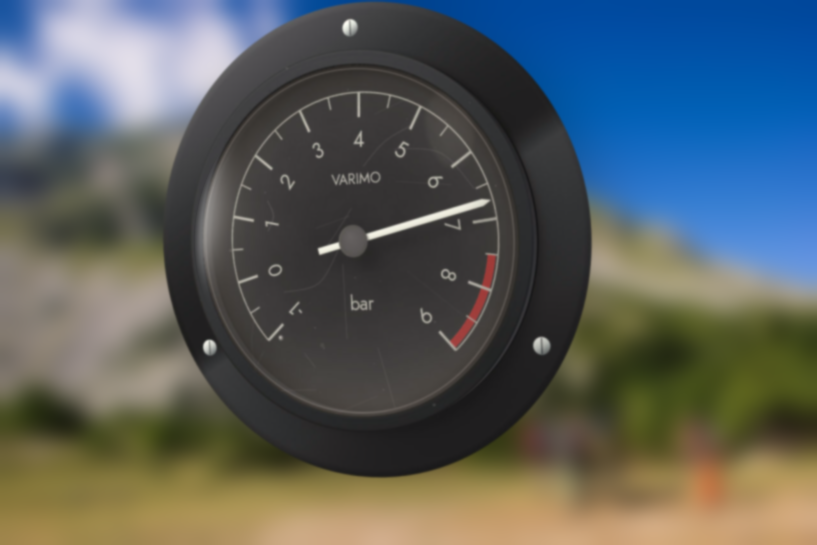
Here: 6.75
